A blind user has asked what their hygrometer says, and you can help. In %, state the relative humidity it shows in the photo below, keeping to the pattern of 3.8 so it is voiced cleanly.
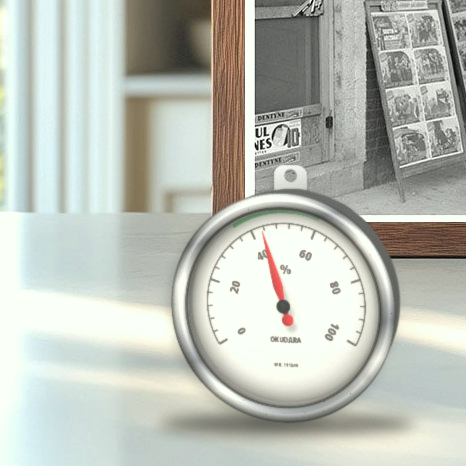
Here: 44
